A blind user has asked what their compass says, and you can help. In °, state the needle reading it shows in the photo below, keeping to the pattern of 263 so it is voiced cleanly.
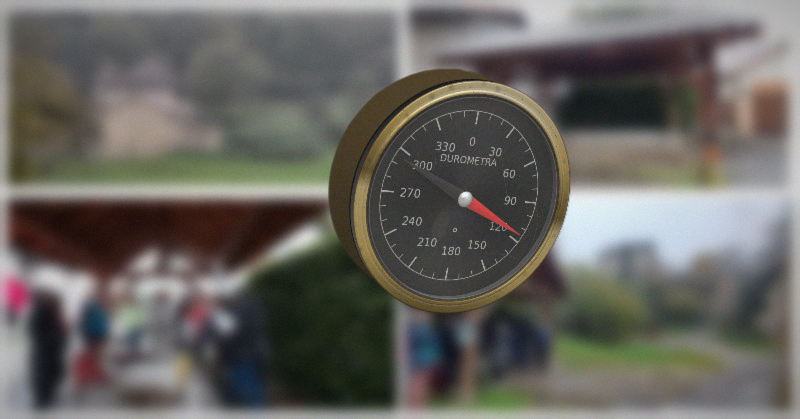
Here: 115
